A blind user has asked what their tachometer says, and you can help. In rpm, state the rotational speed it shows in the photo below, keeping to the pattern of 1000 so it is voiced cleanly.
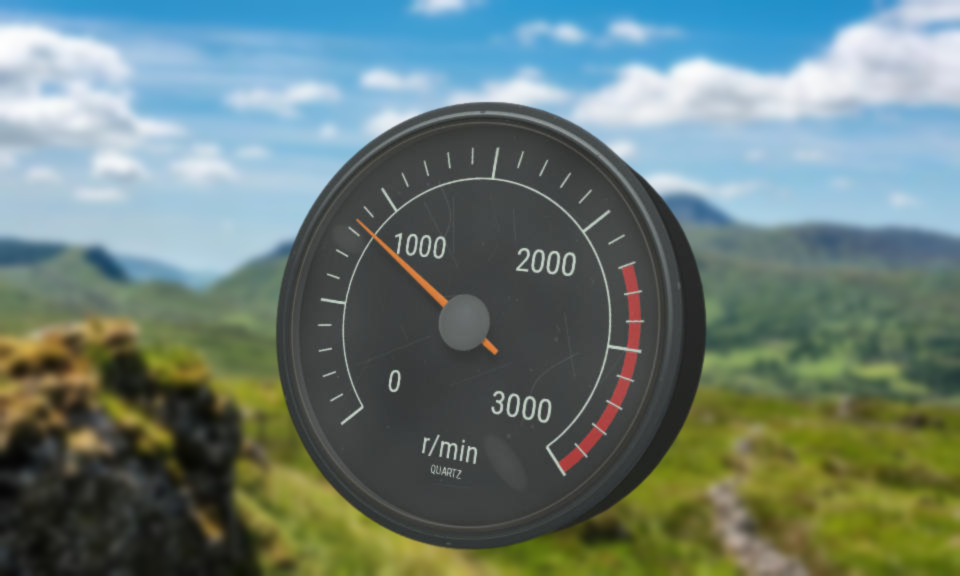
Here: 850
